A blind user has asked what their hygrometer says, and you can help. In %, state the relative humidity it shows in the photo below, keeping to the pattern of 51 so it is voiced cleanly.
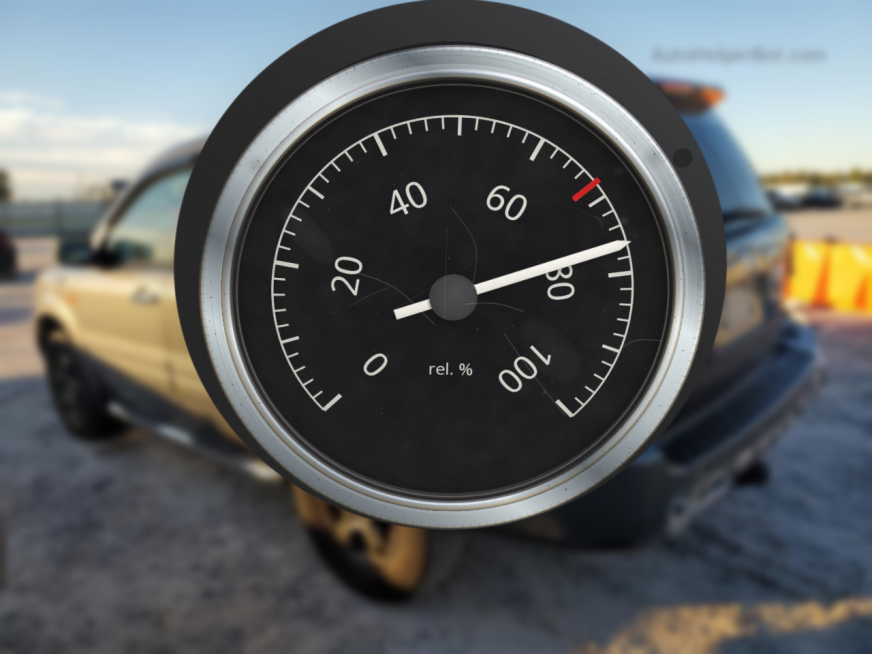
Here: 76
